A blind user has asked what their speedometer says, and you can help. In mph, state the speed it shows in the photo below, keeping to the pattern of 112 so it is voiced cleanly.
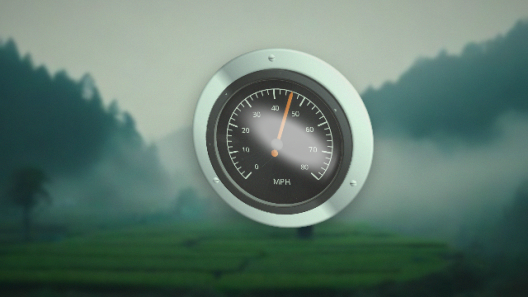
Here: 46
